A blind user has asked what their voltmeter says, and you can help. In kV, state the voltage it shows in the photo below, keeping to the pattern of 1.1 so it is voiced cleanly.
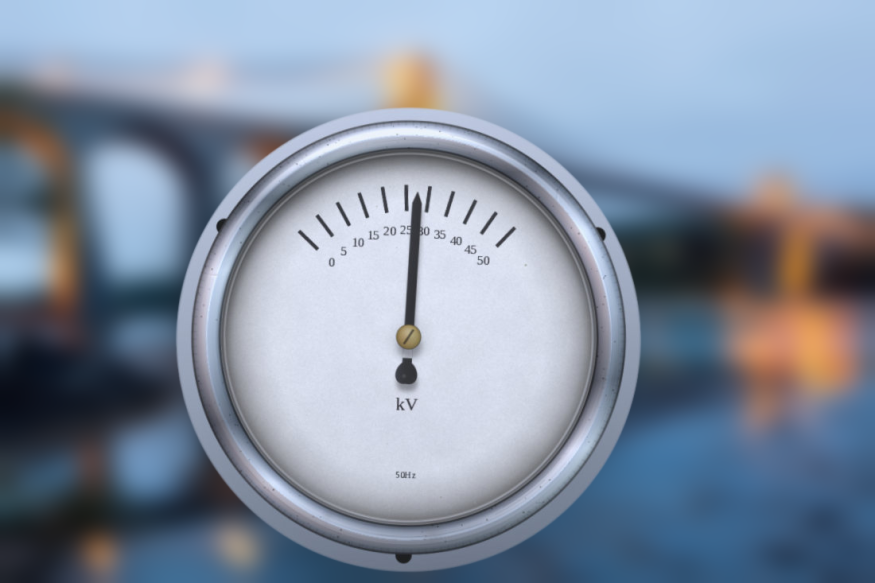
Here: 27.5
